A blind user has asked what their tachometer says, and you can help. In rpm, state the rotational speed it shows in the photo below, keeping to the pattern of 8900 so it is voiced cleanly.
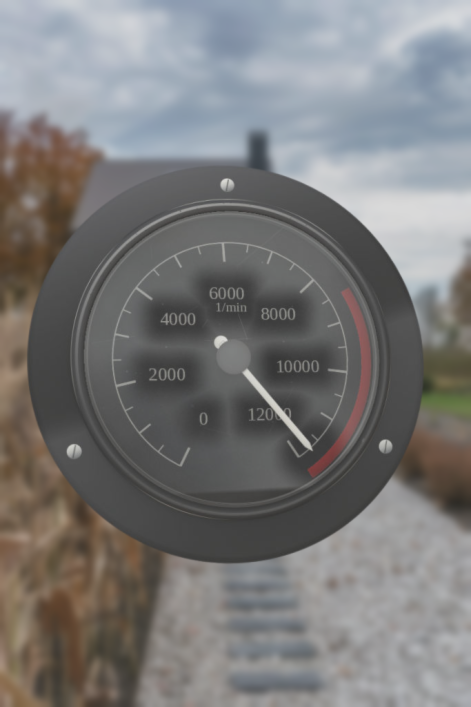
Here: 11750
